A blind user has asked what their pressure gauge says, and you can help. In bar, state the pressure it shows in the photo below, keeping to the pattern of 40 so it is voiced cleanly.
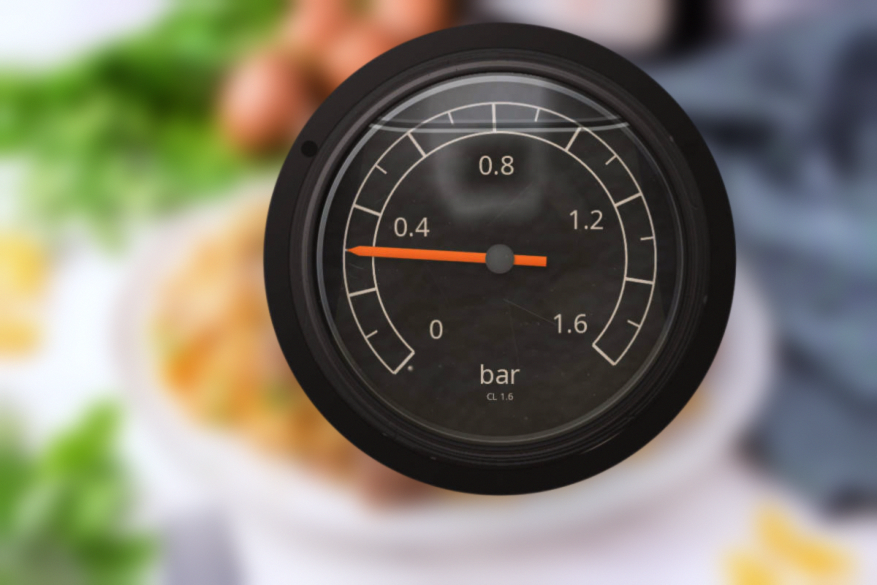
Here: 0.3
